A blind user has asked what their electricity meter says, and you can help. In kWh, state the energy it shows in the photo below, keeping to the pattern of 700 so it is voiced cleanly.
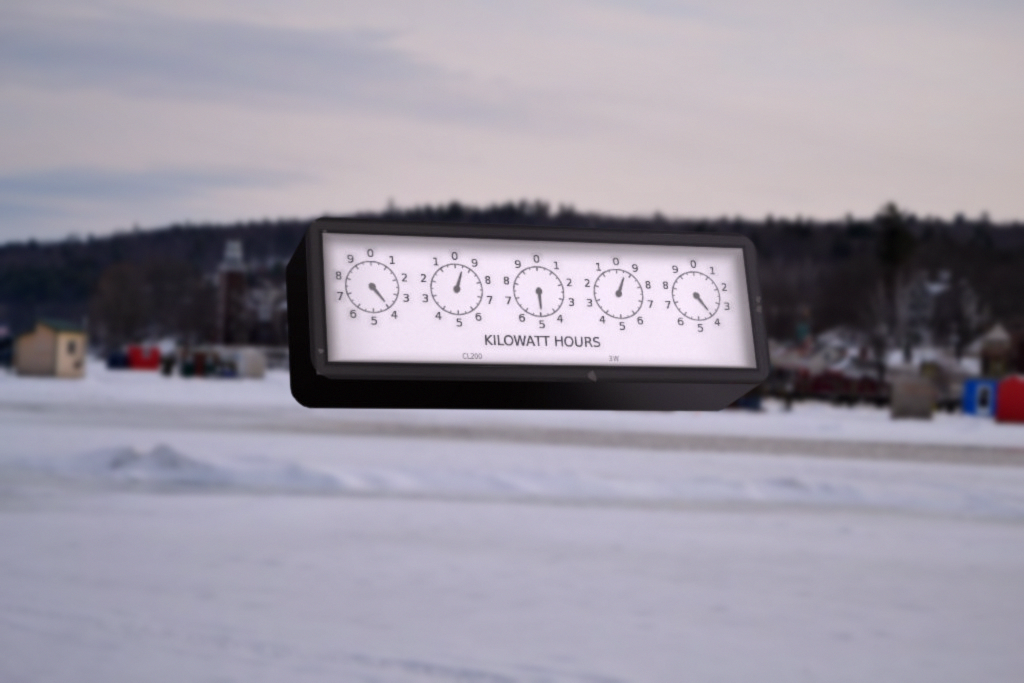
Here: 39494
